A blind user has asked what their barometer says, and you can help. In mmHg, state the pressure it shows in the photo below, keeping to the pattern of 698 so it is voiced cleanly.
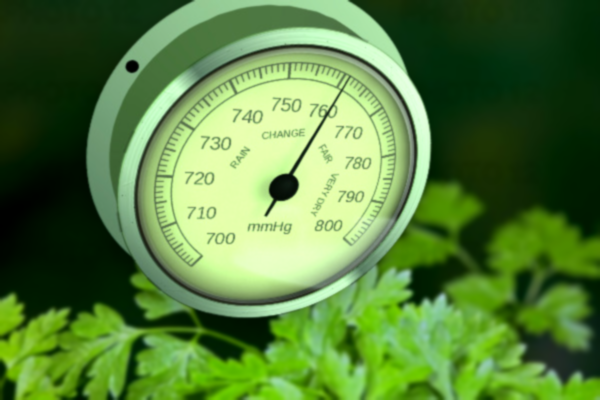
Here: 760
